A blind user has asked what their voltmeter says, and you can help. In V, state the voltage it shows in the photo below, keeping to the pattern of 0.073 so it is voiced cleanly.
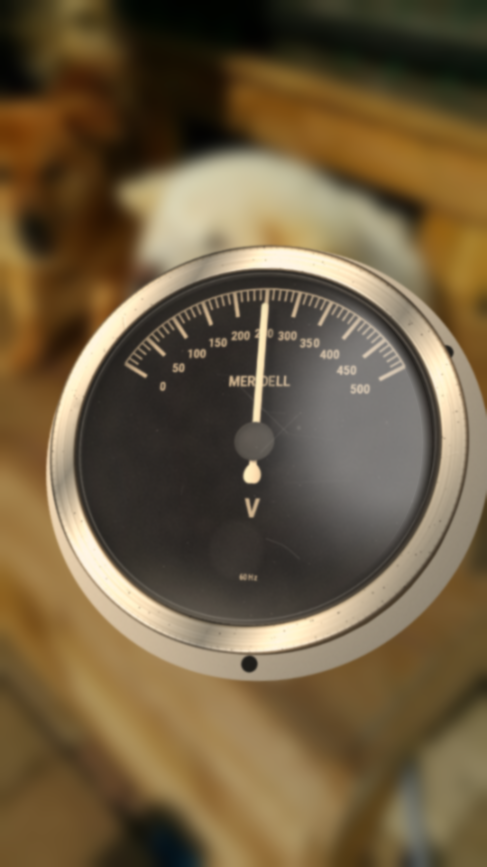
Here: 250
